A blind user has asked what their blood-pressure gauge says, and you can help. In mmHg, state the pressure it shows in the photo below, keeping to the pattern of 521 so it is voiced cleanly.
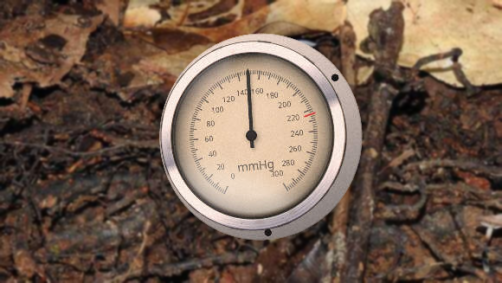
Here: 150
